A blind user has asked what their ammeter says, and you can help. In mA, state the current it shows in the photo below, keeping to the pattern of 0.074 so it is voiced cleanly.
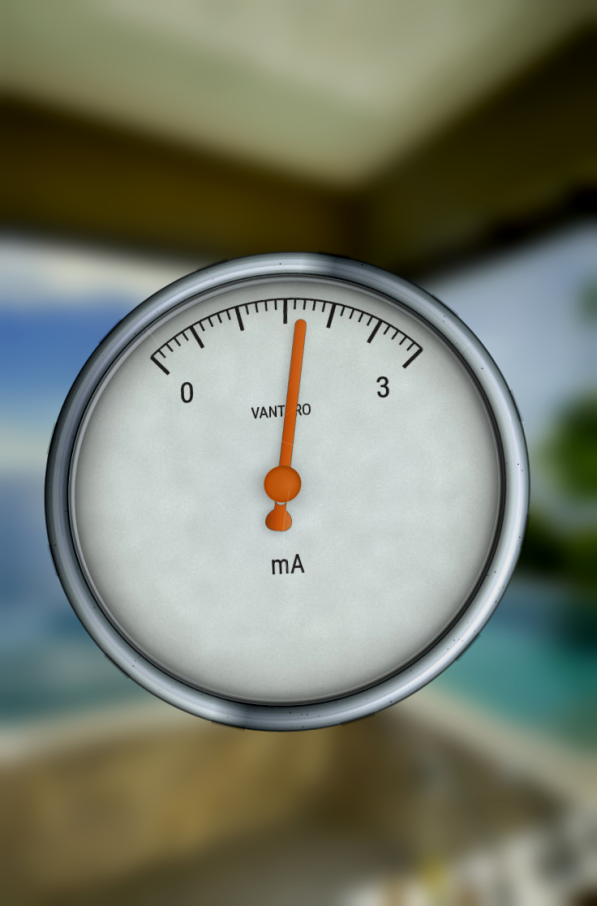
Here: 1.7
